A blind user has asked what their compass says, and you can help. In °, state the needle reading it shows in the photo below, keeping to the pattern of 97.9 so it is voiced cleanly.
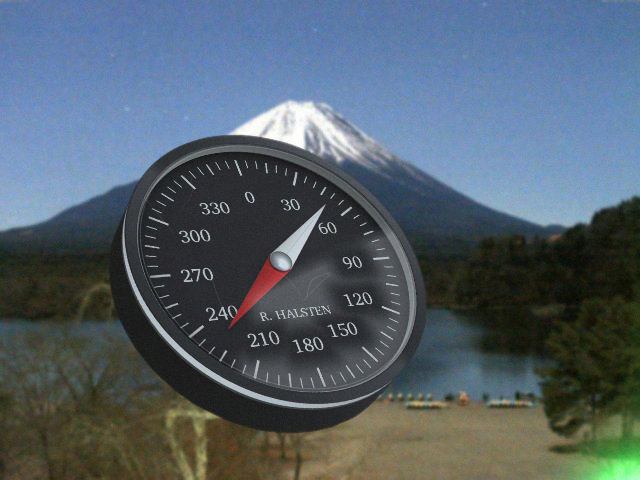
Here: 230
